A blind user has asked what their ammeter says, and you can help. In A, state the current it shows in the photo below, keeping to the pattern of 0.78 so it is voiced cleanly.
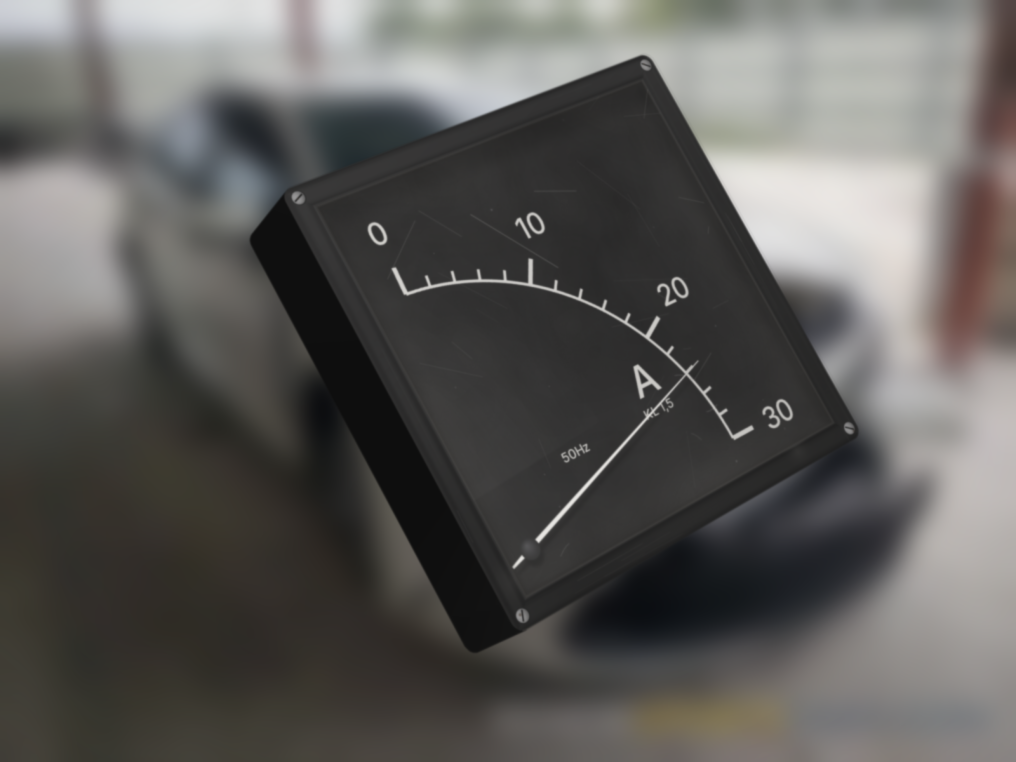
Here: 24
